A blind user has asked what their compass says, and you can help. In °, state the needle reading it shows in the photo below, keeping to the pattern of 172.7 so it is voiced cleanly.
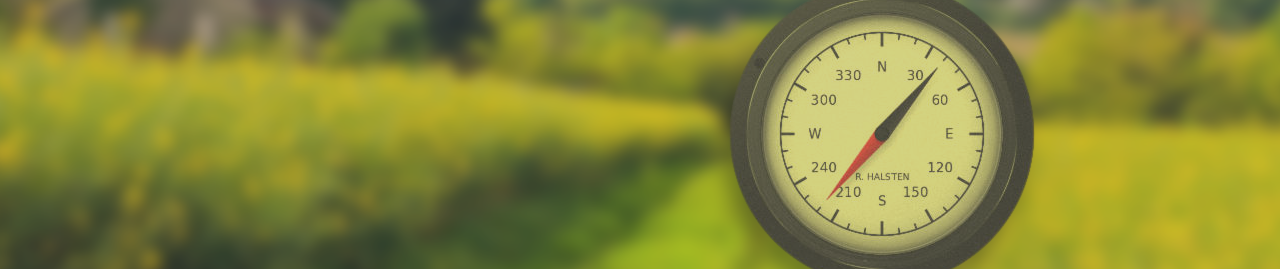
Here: 220
